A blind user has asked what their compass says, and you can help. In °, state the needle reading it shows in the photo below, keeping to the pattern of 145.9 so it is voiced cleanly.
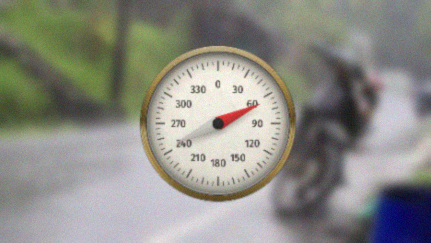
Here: 65
